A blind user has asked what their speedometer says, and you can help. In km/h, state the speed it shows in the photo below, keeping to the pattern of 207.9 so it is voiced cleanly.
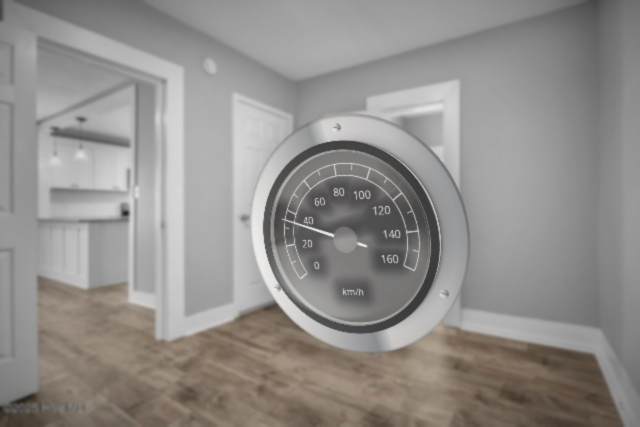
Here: 35
